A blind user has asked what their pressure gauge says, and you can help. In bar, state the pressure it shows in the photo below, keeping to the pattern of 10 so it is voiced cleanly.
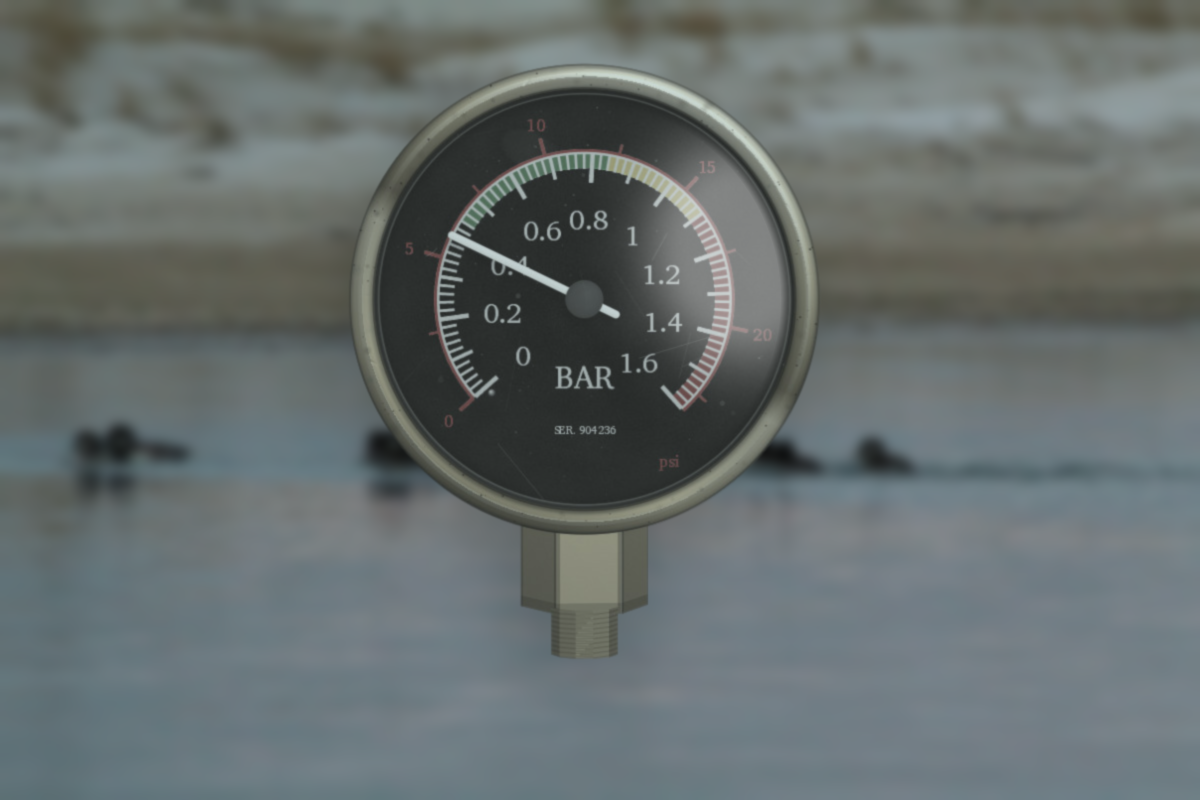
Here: 0.4
